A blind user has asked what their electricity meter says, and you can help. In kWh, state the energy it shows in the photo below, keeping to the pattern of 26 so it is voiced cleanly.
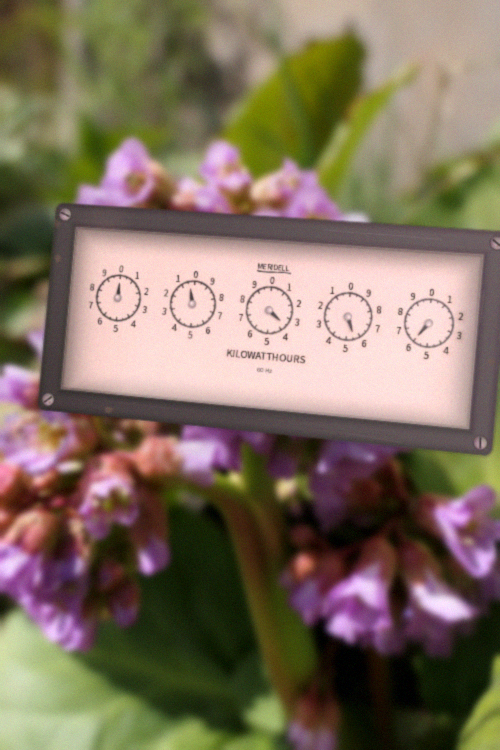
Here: 356
